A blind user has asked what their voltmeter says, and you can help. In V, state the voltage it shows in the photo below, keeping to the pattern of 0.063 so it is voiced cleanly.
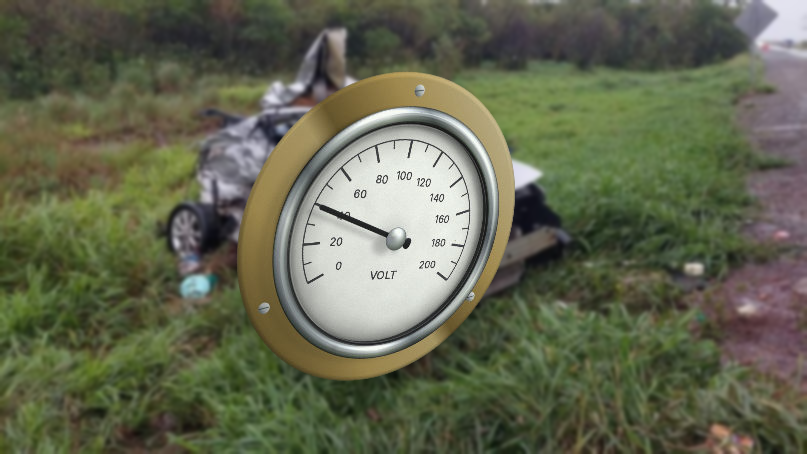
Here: 40
